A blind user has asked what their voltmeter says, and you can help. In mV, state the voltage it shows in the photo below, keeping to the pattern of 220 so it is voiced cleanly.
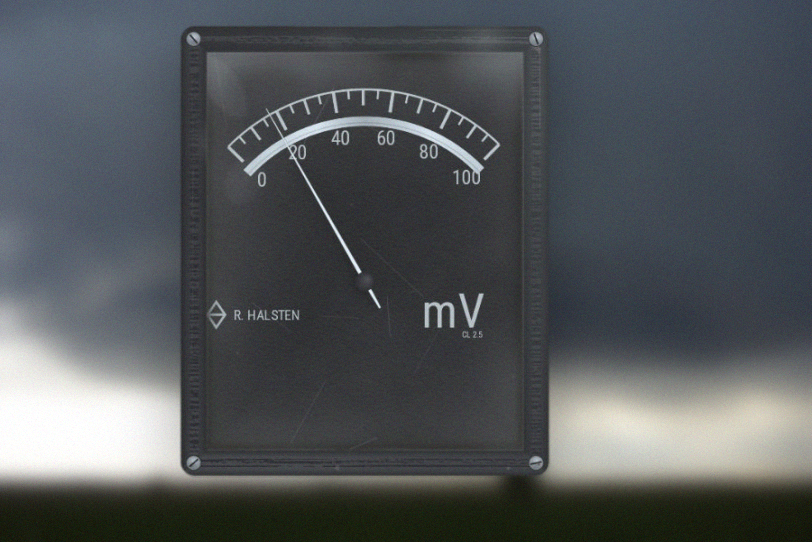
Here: 17.5
